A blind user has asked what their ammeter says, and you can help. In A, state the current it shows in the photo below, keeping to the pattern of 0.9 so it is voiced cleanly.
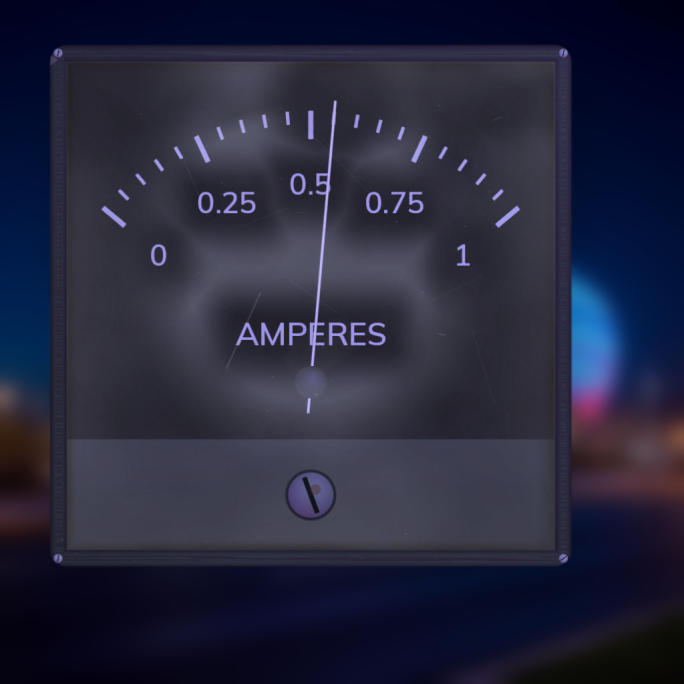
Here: 0.55
